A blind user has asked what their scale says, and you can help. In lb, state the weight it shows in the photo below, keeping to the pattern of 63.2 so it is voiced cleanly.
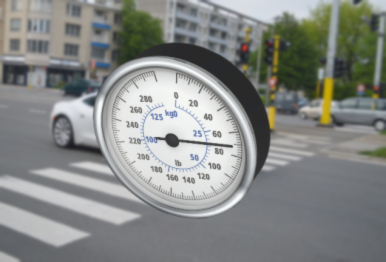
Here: 70
